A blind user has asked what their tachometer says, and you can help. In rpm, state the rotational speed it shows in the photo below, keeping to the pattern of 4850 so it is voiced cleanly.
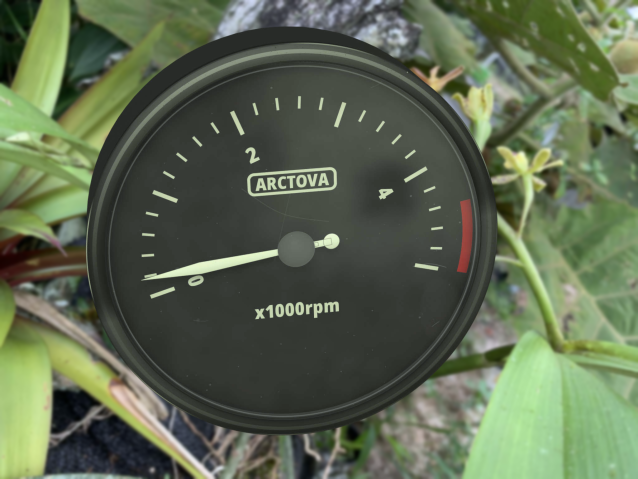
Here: 200
